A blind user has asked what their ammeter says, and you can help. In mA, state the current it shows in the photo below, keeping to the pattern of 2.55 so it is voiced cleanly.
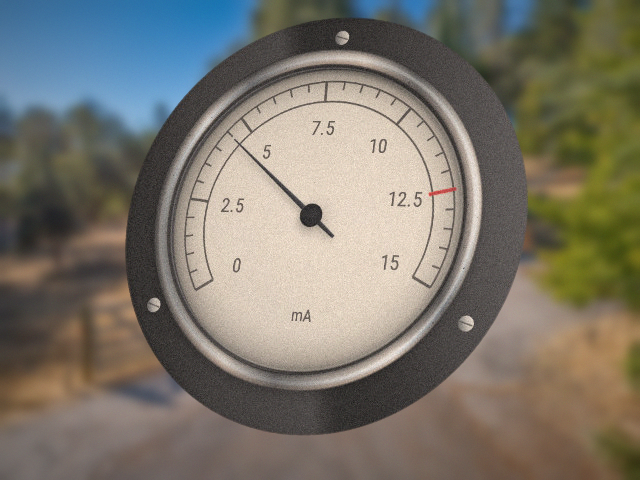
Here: 4.5
